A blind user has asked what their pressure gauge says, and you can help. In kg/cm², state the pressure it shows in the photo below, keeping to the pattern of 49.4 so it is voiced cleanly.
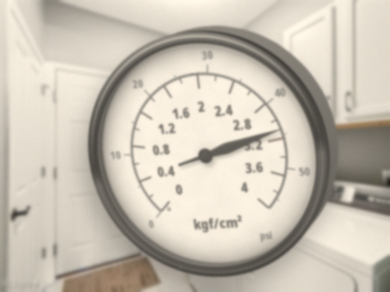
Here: 3.1
